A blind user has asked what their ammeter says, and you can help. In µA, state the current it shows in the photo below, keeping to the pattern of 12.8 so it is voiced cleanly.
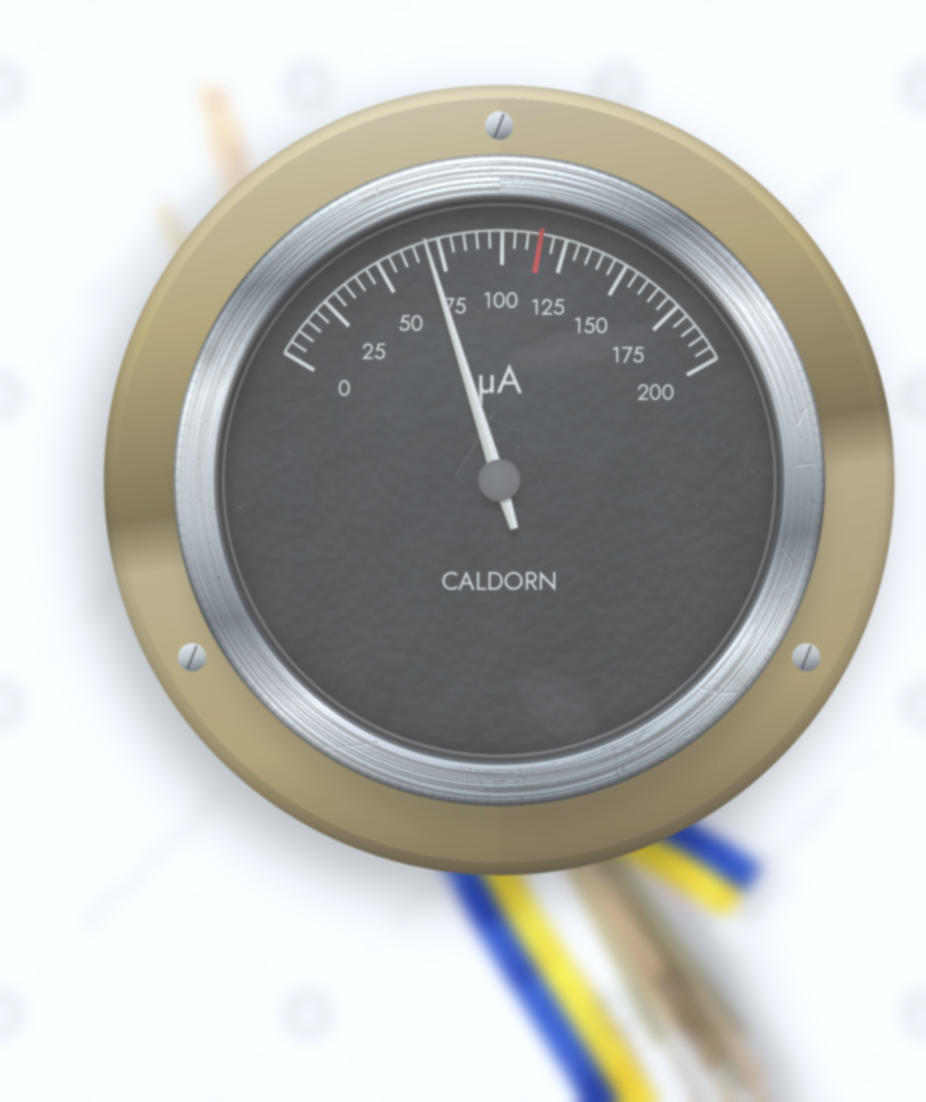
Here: 70
